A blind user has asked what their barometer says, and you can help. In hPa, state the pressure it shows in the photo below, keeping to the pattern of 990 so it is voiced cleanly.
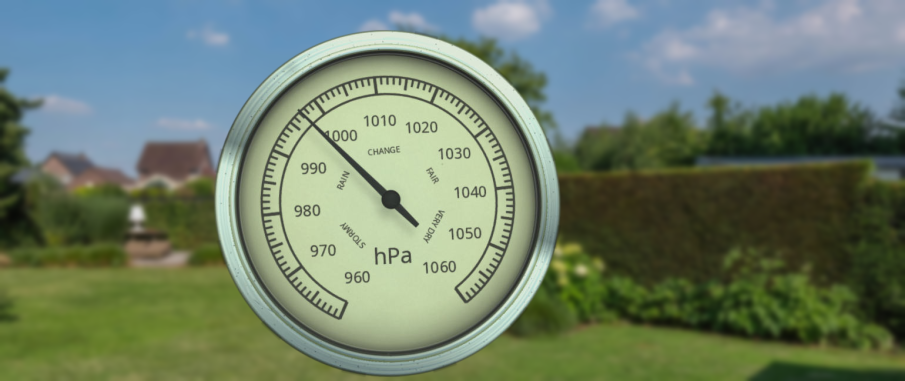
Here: 997
